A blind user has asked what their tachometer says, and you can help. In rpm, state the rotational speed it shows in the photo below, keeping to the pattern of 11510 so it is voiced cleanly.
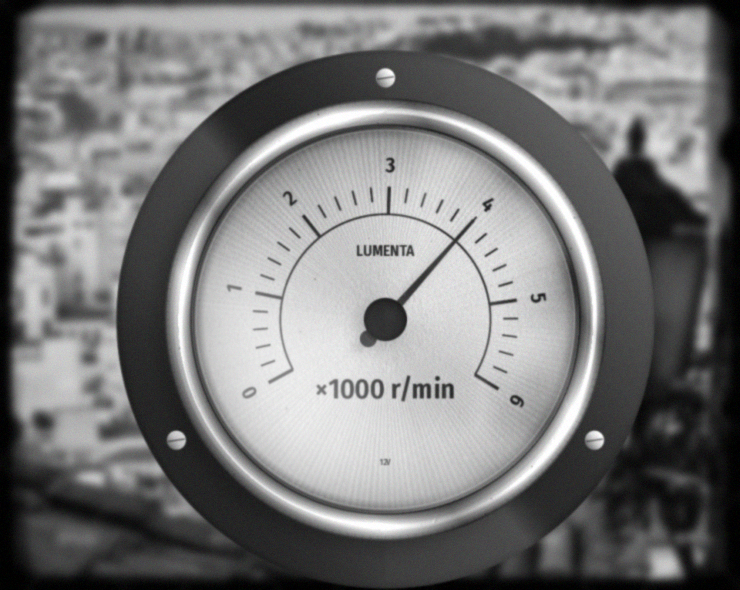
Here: 4000
